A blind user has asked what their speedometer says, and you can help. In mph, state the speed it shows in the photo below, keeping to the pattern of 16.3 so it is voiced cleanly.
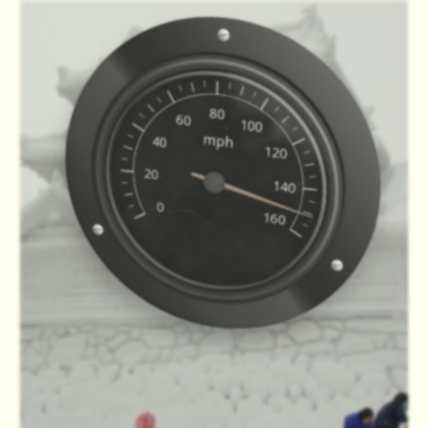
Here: 150
